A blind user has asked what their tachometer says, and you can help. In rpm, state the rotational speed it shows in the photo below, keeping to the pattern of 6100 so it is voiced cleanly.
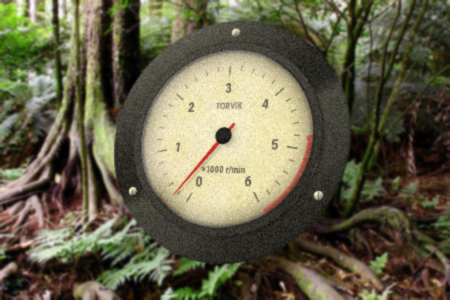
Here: 200
